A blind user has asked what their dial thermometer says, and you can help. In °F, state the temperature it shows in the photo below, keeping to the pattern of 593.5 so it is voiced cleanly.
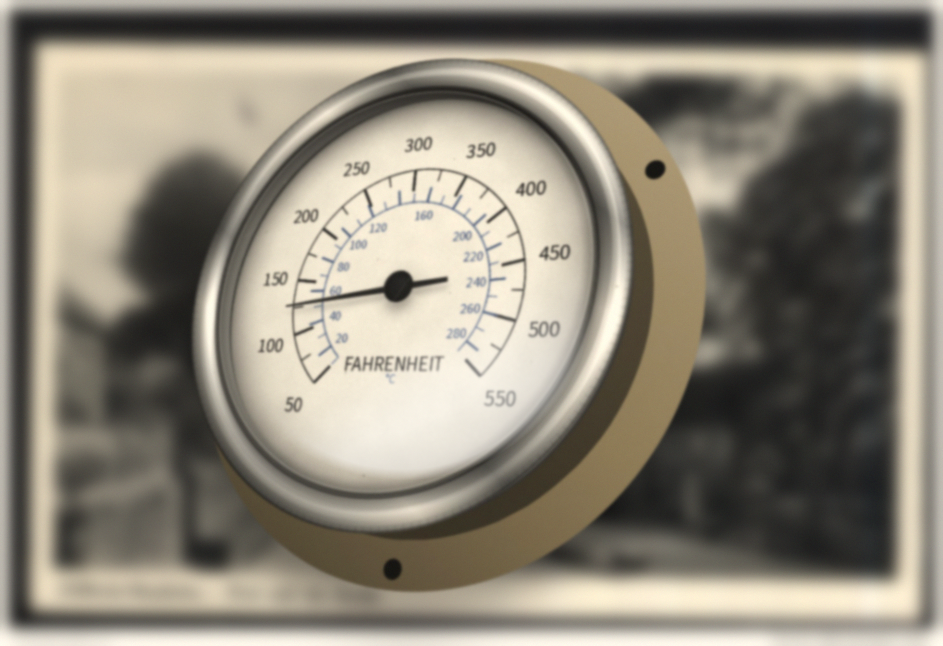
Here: 125
